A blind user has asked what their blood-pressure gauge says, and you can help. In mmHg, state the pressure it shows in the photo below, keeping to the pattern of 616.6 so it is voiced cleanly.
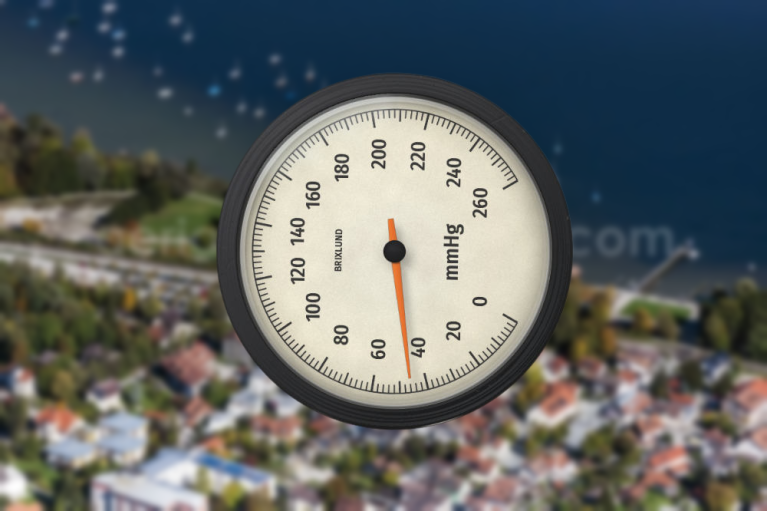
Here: 46
